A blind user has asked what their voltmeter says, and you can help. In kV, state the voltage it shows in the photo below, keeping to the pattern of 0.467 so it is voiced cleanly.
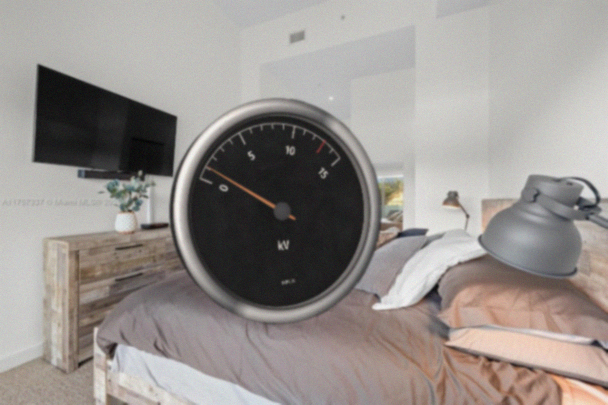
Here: 1
